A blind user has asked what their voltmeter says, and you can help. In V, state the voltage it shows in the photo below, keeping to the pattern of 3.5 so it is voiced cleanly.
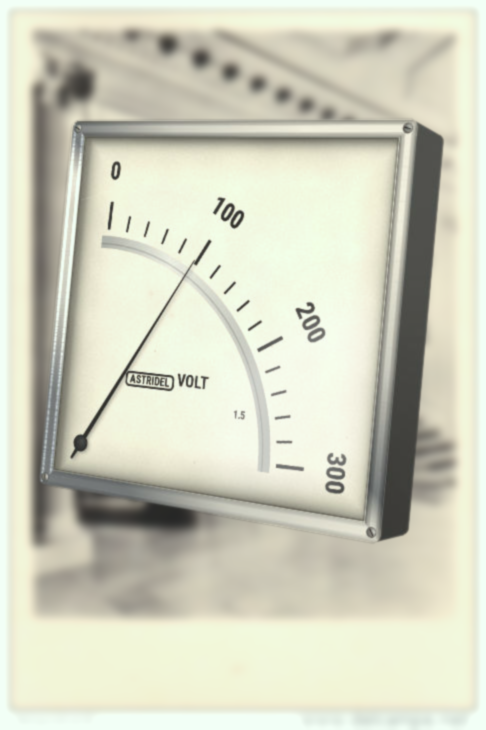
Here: 100
